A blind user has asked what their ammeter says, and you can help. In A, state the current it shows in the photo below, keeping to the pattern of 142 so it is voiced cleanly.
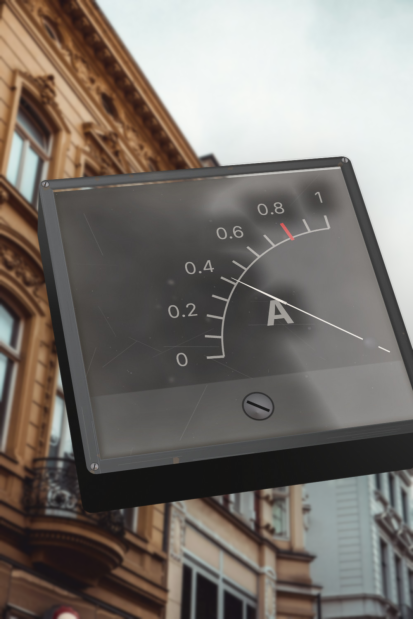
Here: 0.4
